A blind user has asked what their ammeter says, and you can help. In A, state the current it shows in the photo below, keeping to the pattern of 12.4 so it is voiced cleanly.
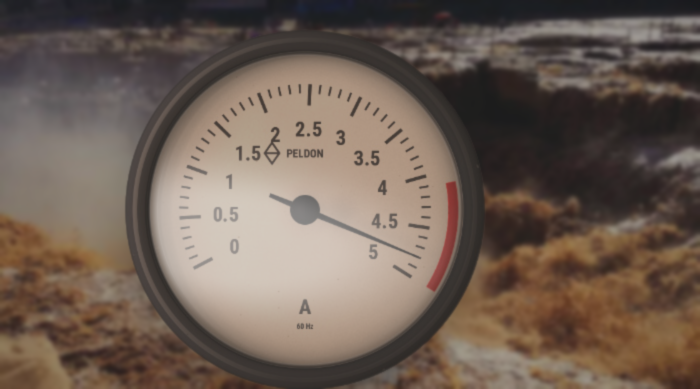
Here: 4.8
